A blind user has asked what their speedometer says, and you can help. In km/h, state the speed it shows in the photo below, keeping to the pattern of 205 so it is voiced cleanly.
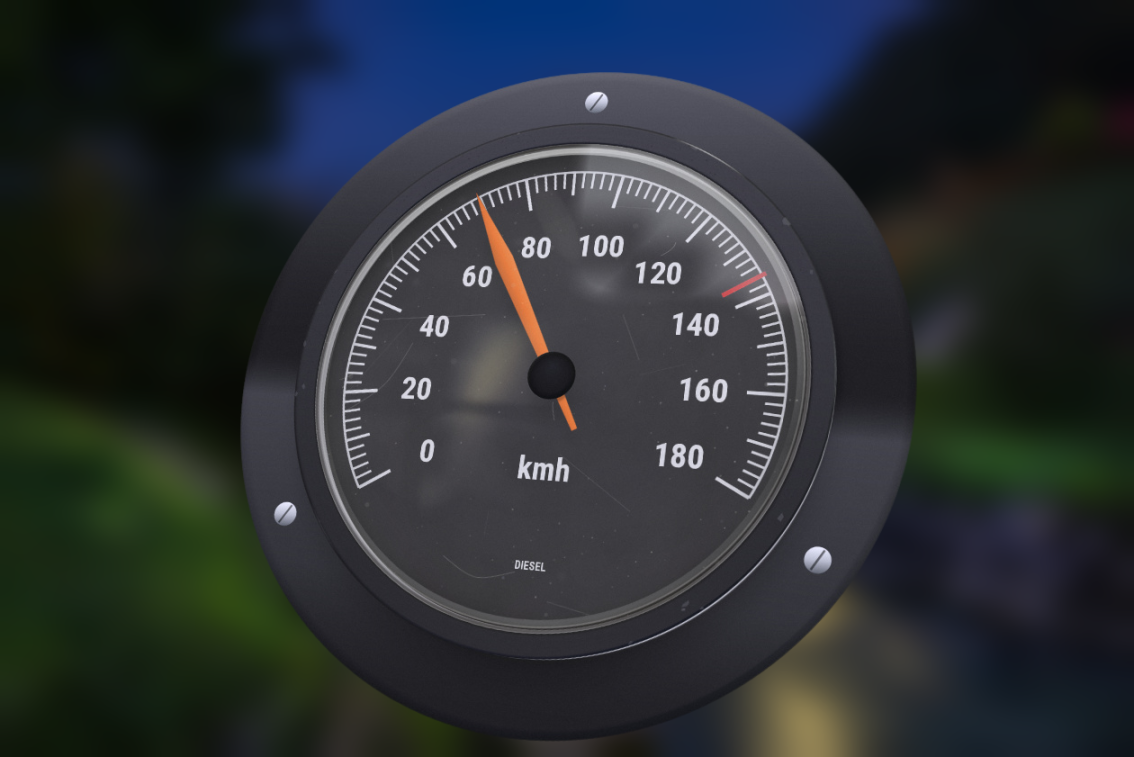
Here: 70
